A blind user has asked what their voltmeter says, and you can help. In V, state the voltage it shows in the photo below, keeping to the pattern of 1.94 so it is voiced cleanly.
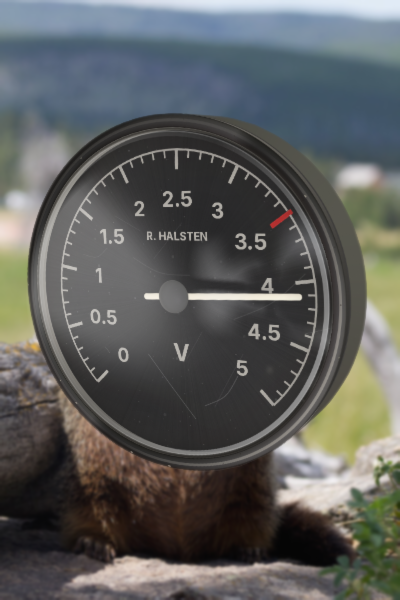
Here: 4.1
